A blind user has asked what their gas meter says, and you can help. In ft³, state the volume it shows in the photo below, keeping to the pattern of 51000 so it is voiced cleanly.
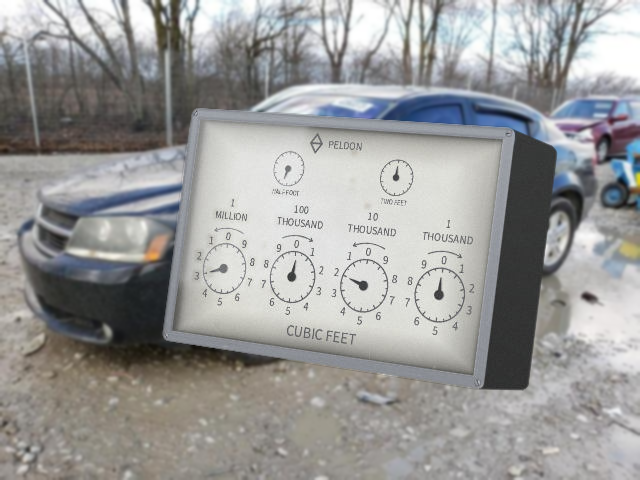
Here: 302000
